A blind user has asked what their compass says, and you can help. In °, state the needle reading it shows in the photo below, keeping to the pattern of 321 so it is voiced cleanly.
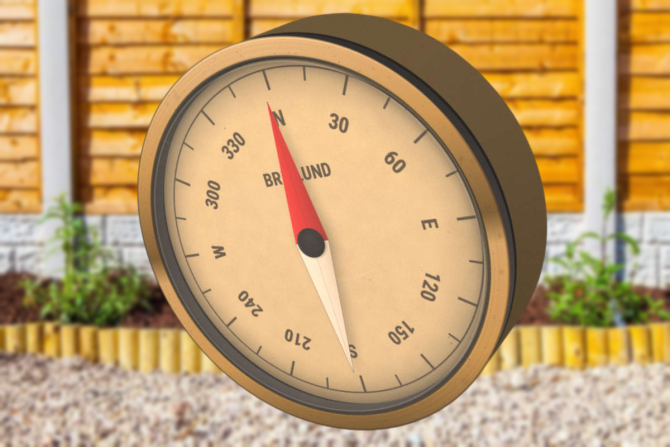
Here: 0
